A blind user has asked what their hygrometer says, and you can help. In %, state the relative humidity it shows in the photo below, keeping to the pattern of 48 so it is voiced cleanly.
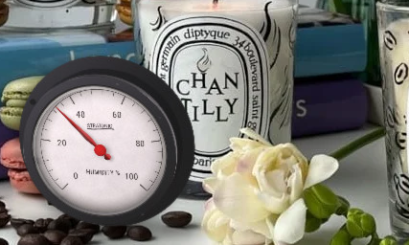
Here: 34
